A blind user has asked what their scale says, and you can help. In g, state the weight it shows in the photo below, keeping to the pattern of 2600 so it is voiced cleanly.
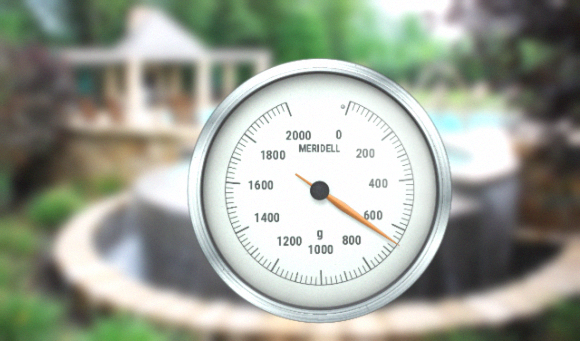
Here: 660
